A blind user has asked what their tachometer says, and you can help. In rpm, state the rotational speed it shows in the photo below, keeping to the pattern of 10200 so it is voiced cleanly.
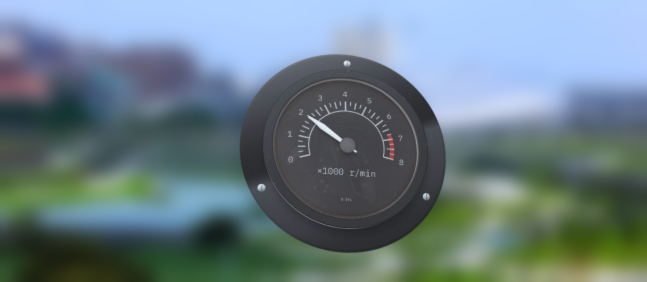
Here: 2000
